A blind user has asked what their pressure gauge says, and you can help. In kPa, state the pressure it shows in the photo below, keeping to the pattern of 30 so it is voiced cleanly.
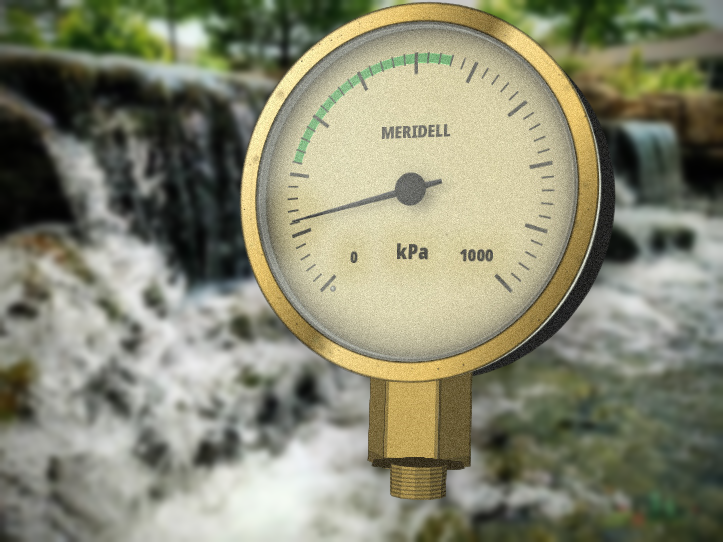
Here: 120
